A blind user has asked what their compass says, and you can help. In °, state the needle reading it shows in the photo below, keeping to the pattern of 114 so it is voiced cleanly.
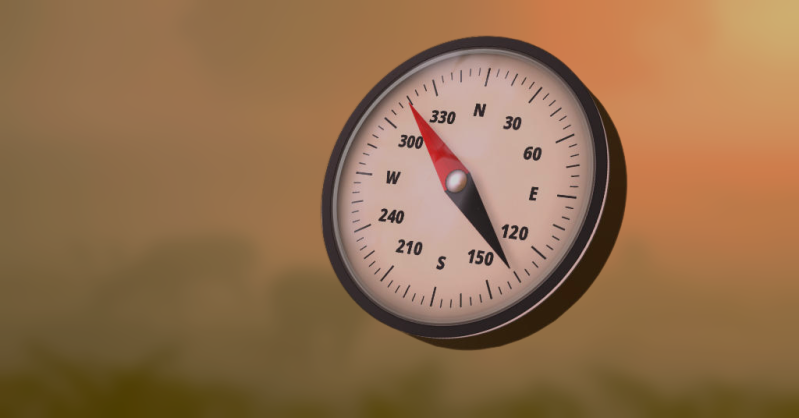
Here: 315
